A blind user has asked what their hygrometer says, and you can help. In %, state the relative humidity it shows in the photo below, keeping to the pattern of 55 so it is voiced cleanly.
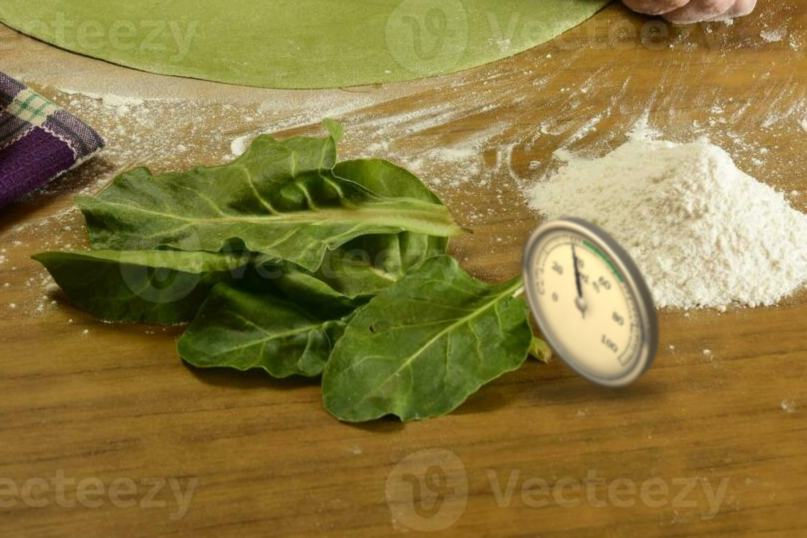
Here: 40
